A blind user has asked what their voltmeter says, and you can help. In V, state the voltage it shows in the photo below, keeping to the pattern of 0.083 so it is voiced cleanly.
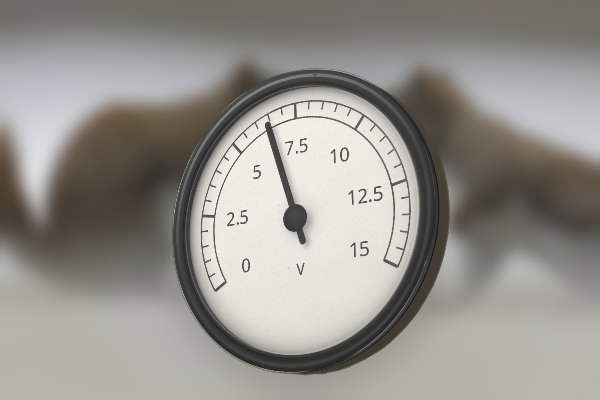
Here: 6.5
